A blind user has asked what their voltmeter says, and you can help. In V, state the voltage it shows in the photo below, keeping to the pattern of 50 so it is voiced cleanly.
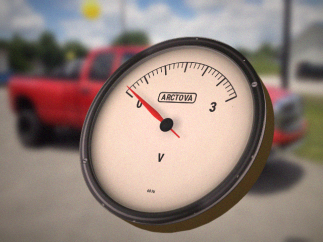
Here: 0.1
